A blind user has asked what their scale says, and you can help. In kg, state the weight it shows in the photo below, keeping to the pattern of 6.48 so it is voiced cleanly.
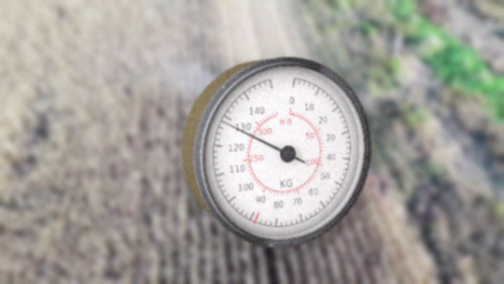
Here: 128
